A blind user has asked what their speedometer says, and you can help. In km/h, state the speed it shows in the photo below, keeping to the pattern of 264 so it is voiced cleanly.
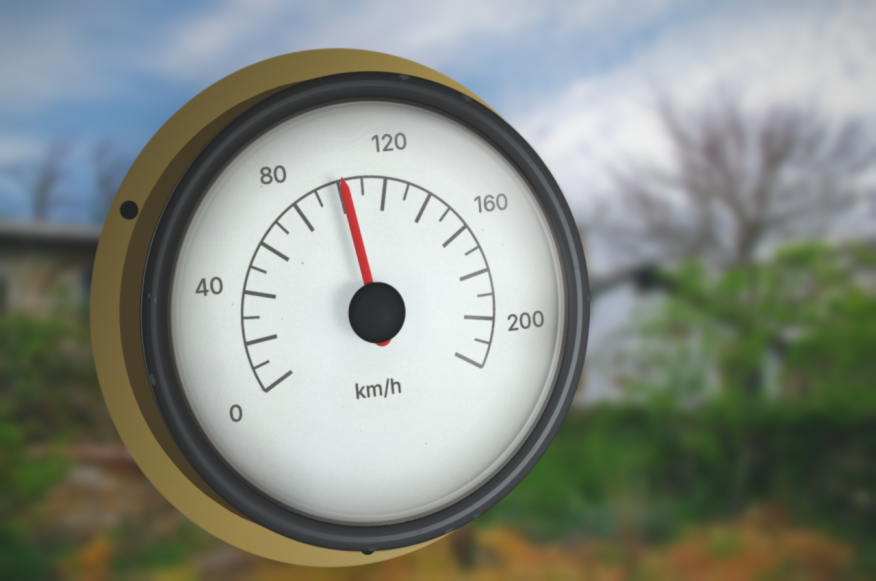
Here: 100
